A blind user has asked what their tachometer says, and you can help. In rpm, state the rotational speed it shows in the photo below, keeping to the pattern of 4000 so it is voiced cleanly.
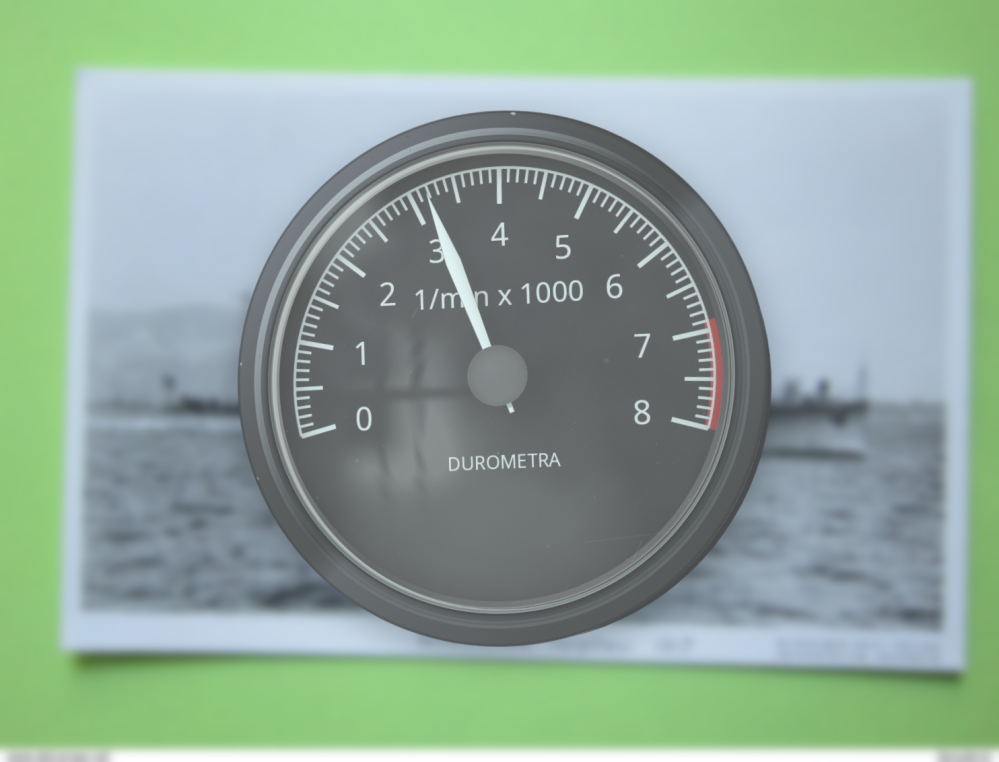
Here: 3200
